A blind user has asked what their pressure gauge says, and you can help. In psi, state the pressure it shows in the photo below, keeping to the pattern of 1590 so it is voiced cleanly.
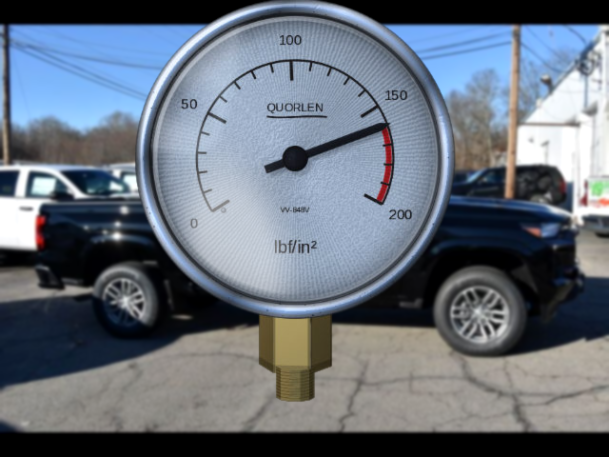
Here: 160
